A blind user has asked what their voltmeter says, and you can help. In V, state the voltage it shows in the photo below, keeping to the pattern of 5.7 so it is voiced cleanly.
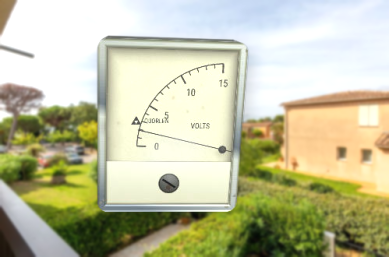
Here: 2
